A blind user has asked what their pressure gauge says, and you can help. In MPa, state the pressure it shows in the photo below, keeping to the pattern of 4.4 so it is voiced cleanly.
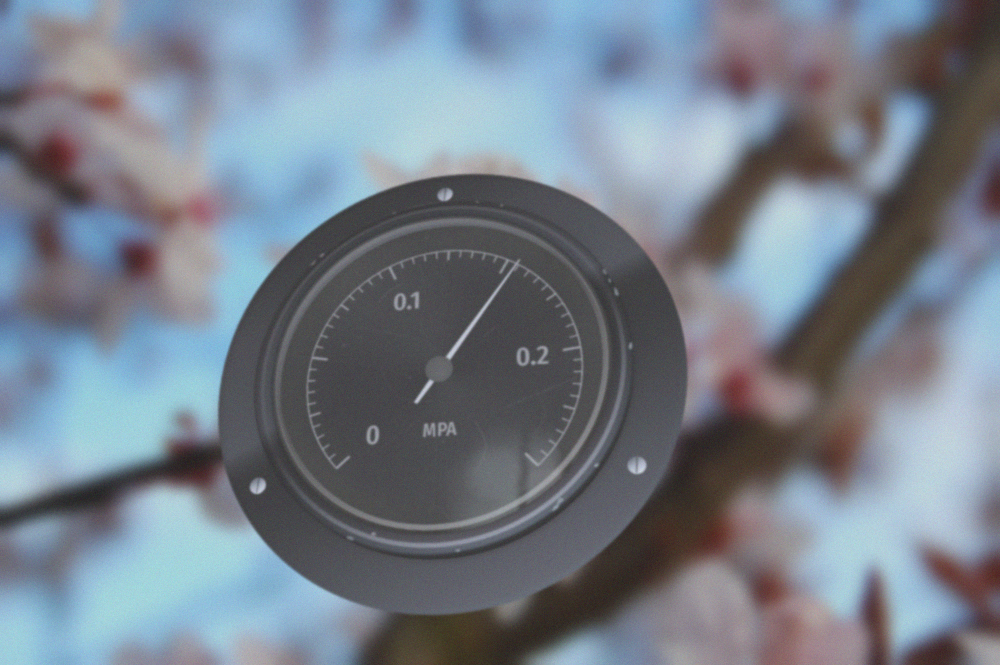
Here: 0.155
